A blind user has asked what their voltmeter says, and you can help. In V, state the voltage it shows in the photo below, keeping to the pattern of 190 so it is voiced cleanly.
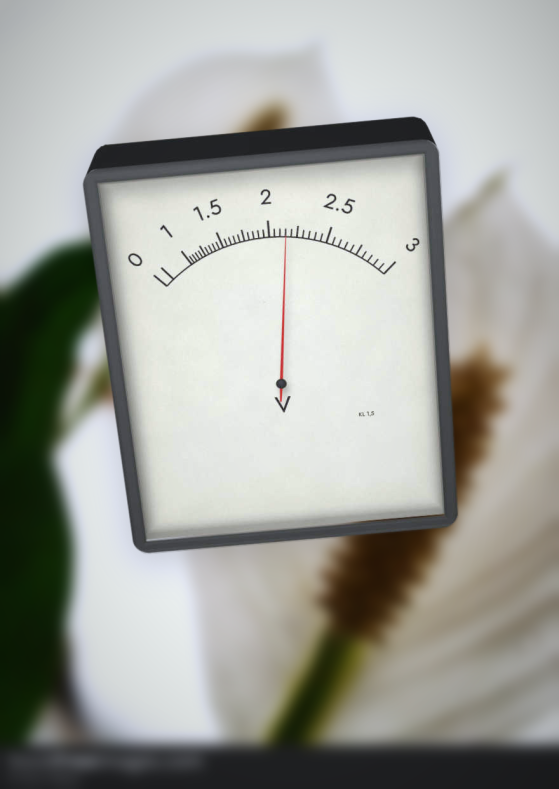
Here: 2.15
